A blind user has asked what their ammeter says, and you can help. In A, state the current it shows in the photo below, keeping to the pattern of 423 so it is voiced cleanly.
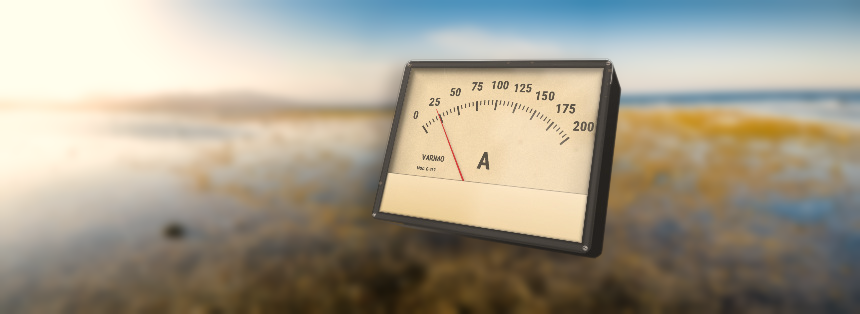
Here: 25
